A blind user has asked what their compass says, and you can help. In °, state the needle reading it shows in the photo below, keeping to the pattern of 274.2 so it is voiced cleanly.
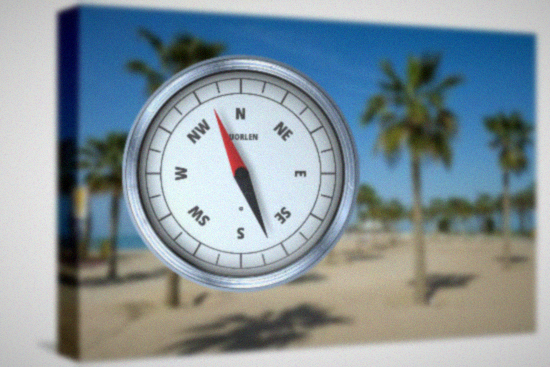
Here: 337.5
